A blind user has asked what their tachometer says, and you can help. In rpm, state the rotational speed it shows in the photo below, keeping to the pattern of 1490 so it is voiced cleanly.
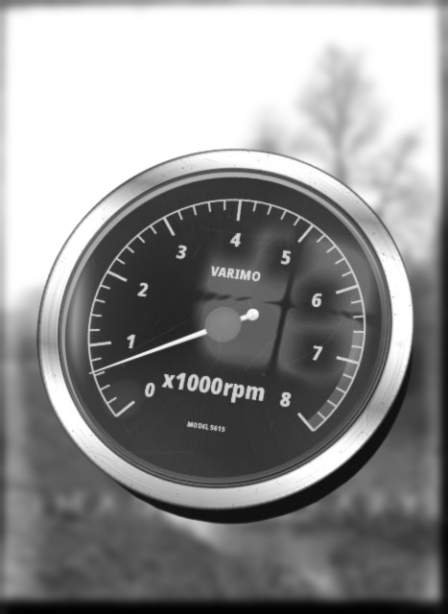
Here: 600
